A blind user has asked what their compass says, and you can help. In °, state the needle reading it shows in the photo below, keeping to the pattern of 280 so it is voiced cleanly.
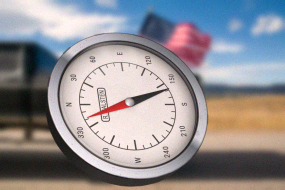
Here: 340
